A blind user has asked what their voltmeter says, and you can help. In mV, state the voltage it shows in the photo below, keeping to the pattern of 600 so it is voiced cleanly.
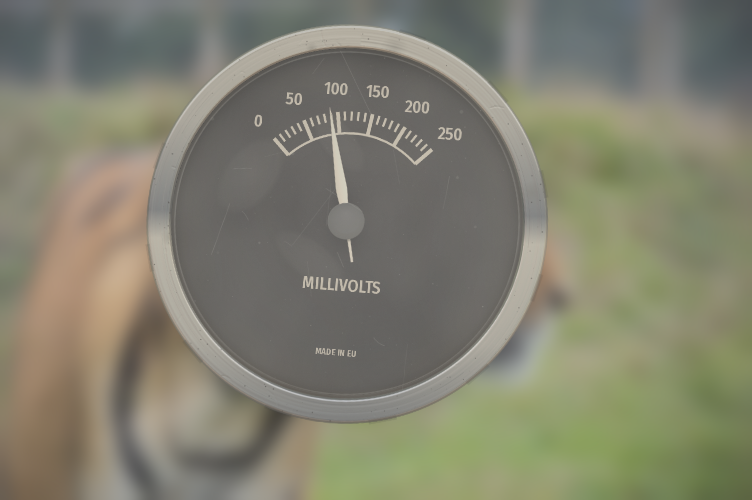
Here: 90
